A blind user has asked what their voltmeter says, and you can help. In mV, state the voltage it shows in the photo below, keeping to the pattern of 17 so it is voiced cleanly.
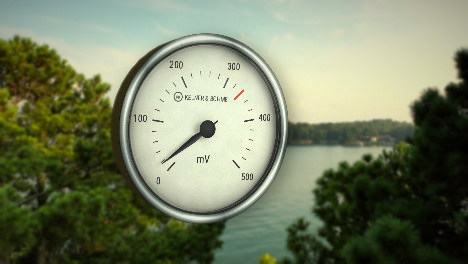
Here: 20
